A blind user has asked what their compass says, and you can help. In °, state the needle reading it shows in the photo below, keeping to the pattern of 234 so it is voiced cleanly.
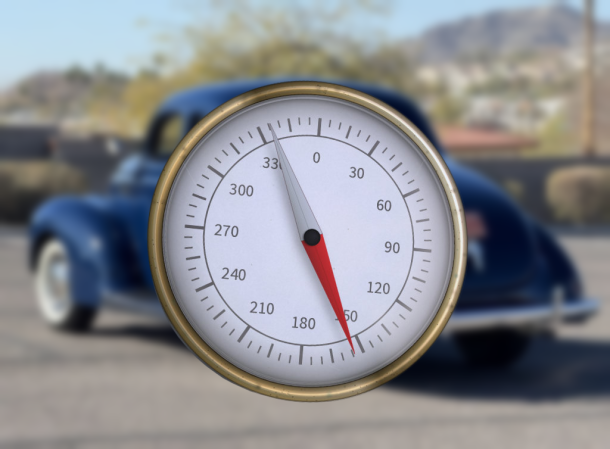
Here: 155
